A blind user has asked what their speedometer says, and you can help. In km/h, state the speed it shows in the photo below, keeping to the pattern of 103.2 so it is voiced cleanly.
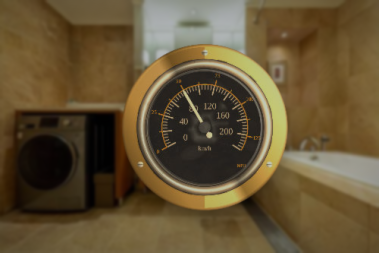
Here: 80
